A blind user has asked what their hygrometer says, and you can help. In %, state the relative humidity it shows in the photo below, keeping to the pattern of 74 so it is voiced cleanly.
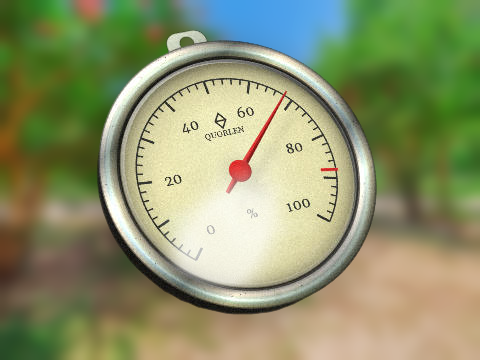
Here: 68
